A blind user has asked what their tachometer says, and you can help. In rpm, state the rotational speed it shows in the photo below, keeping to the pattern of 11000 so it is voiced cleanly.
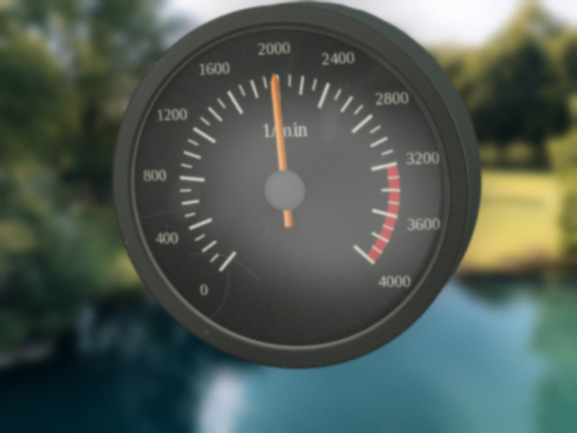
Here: 2000
